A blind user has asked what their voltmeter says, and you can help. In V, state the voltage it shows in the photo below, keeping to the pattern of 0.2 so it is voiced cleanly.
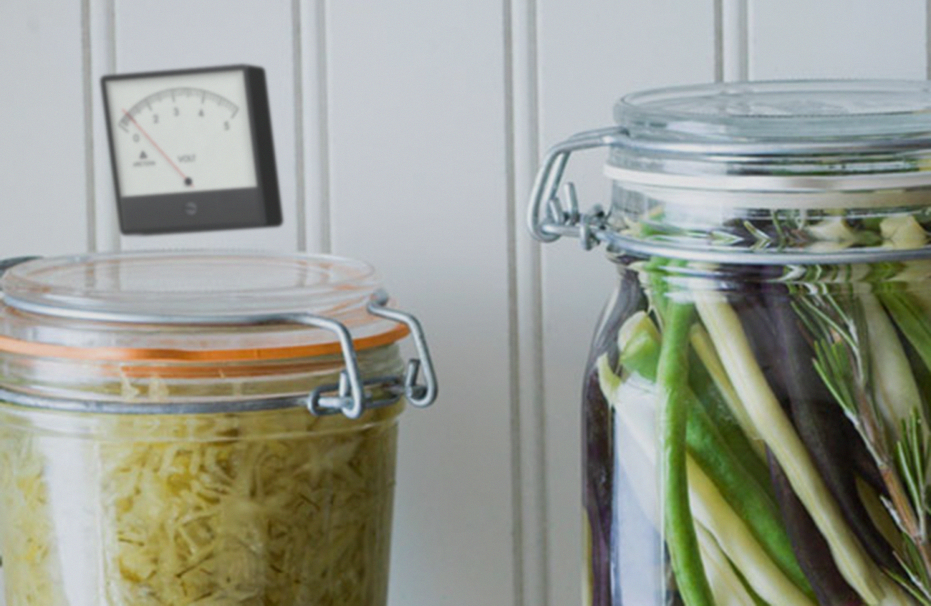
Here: 1
